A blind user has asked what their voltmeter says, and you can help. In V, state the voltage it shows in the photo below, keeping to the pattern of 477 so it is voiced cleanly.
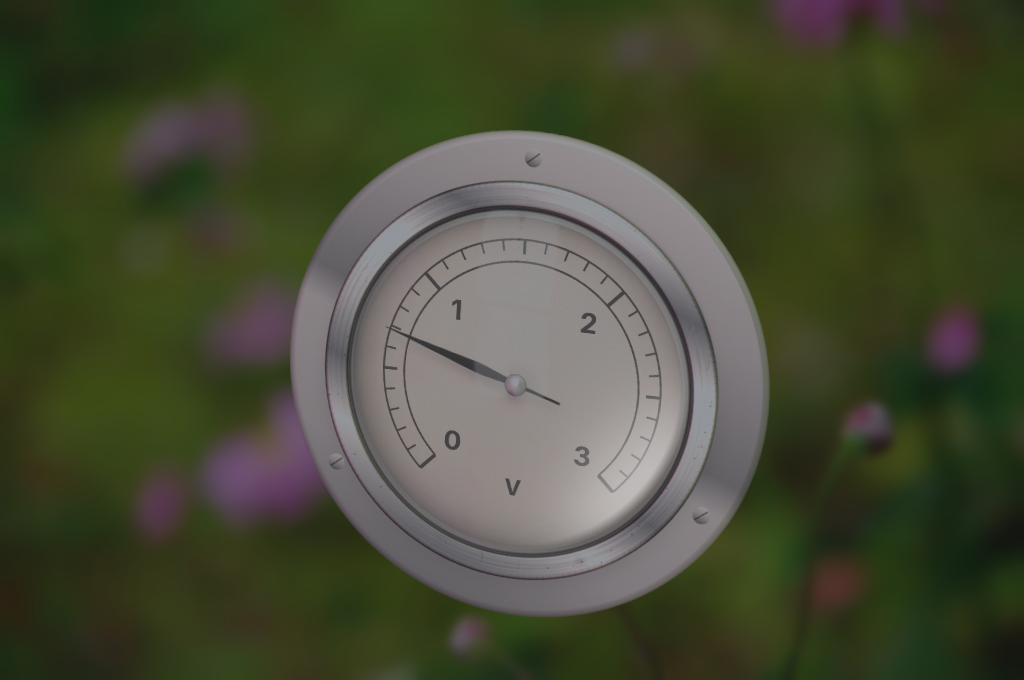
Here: 0.7
